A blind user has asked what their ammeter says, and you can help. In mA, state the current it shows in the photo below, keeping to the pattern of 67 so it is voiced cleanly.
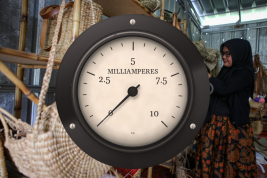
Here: 0
